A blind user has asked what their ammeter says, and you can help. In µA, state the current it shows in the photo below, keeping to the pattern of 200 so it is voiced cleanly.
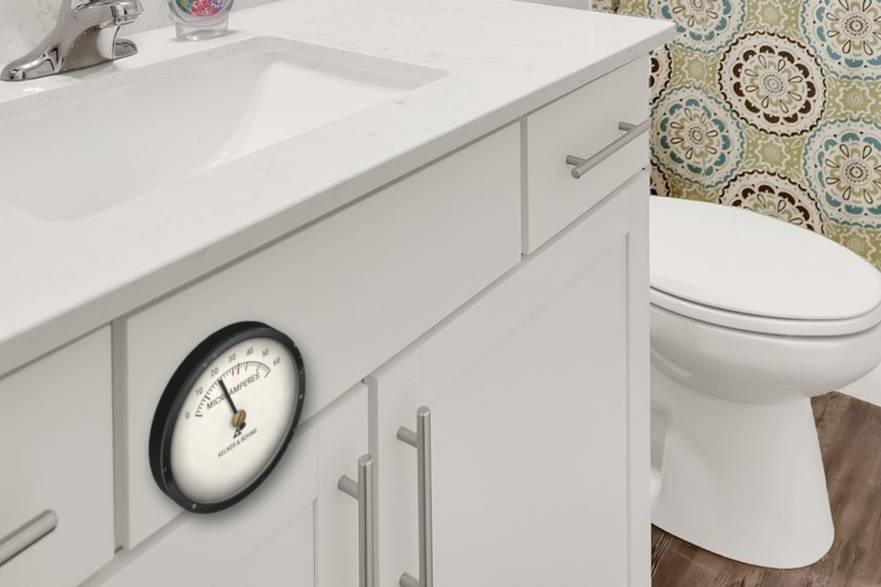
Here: 20
